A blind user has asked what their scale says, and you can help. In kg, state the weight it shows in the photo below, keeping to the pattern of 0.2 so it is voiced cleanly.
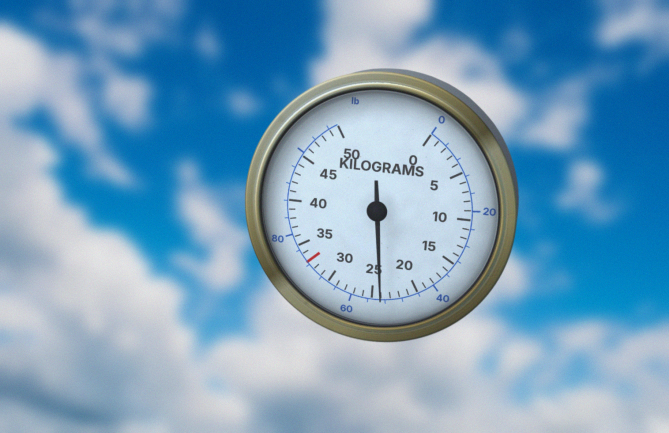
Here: 24
